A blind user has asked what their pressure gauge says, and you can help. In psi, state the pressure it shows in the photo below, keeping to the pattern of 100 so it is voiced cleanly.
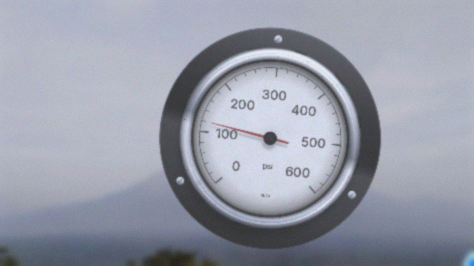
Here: 120
